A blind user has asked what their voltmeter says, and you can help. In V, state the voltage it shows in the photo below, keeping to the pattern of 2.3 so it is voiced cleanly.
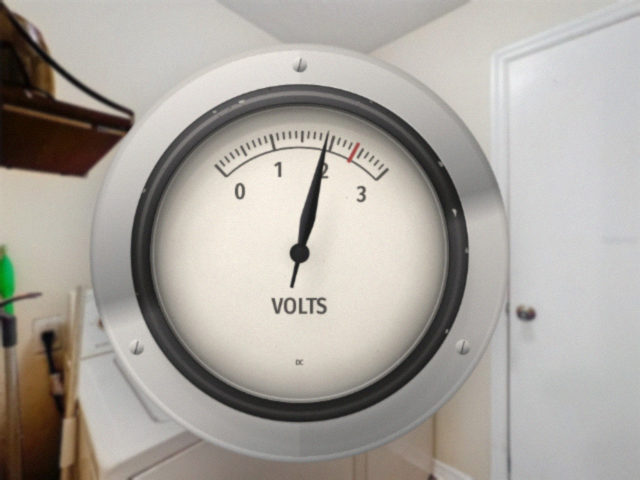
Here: 1.9
